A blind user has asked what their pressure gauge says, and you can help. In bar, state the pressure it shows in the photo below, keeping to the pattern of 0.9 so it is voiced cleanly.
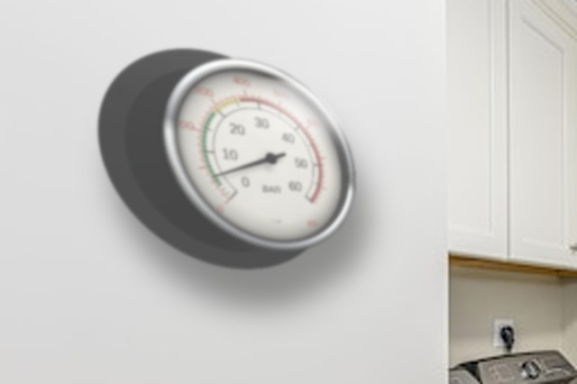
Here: 5
